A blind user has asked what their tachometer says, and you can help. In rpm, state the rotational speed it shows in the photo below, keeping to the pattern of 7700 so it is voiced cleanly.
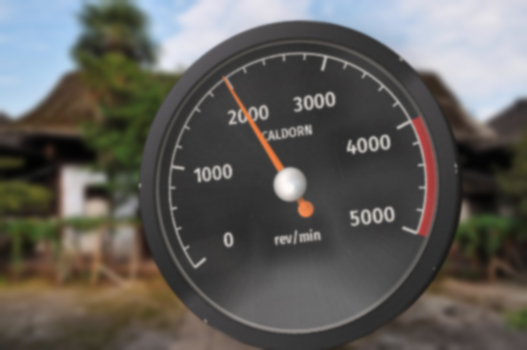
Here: 2000
